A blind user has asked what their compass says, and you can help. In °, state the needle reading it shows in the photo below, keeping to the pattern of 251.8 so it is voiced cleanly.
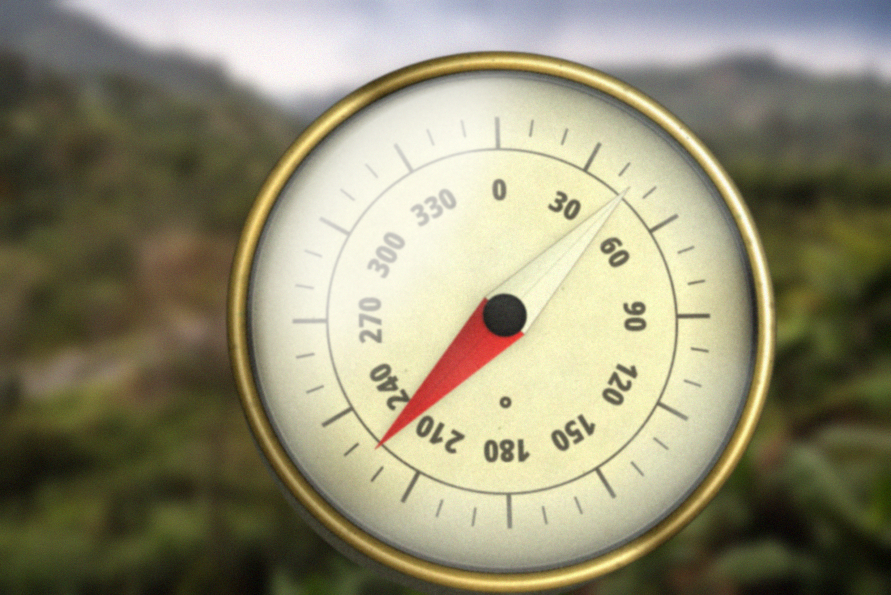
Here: 225
